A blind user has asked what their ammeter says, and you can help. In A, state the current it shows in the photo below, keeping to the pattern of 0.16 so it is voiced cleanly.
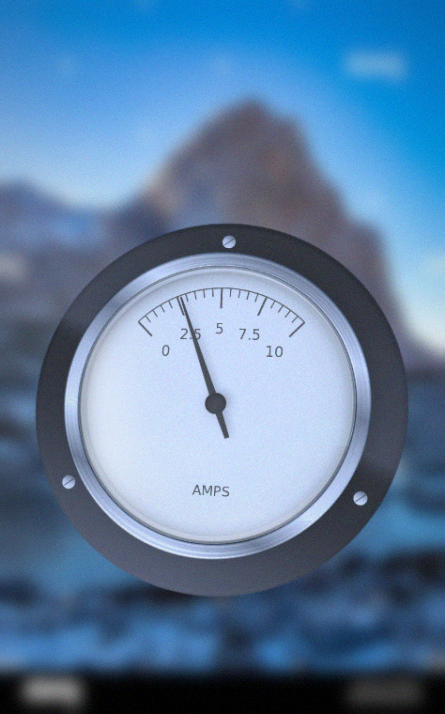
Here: 2.75
